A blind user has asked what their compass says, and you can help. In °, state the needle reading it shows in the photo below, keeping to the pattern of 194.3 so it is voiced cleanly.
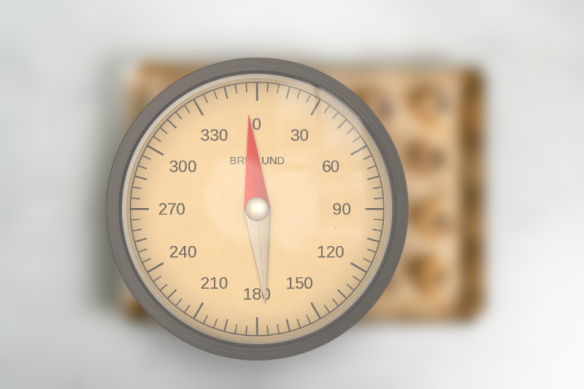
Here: 355
